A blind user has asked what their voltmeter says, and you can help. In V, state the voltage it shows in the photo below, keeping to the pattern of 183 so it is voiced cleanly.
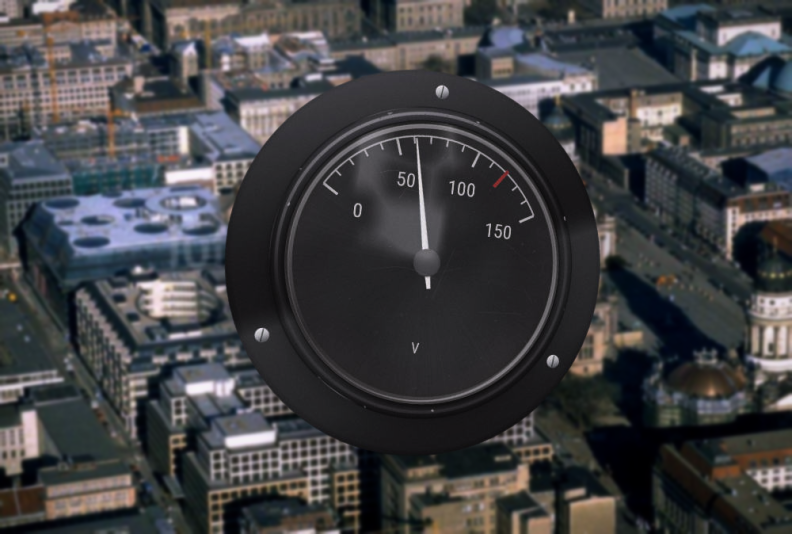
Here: 60
